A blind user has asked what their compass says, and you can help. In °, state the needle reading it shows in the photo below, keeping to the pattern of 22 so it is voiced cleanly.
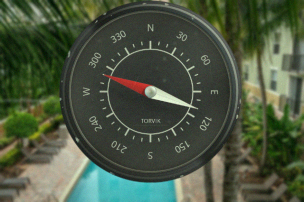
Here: 290
